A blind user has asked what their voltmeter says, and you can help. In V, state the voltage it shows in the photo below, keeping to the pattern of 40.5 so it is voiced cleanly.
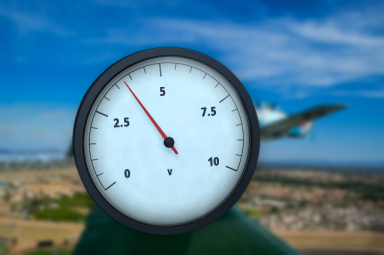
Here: 3.75
